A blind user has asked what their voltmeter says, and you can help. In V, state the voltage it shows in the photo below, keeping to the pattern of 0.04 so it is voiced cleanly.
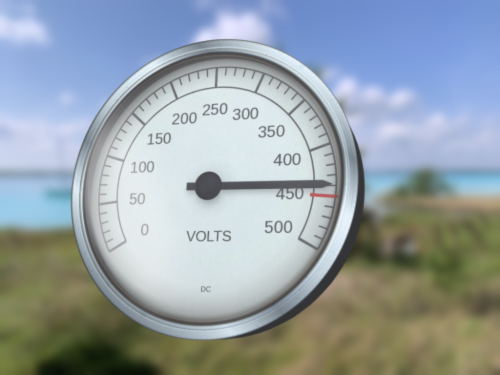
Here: 440
